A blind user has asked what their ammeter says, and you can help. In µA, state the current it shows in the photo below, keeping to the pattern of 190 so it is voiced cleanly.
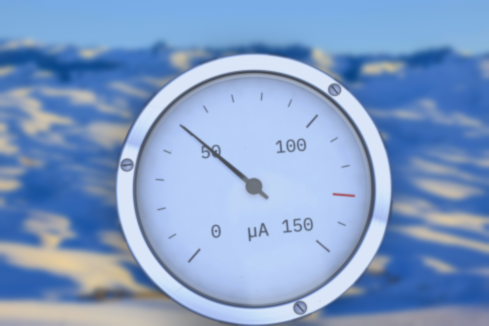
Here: 50
